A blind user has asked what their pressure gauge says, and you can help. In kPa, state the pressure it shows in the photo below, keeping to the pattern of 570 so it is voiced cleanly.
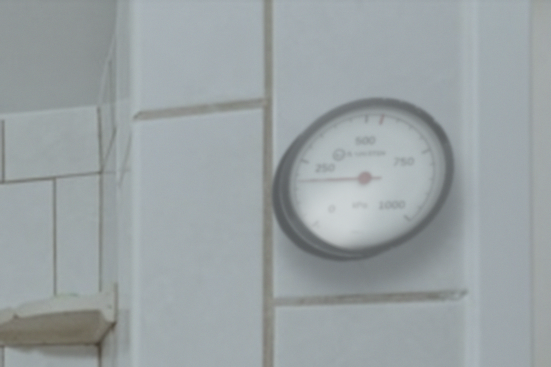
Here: 175
